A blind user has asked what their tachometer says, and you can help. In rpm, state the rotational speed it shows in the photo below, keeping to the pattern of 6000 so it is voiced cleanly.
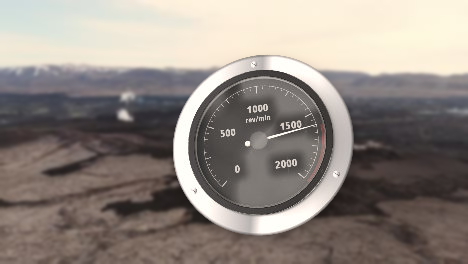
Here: 1600
